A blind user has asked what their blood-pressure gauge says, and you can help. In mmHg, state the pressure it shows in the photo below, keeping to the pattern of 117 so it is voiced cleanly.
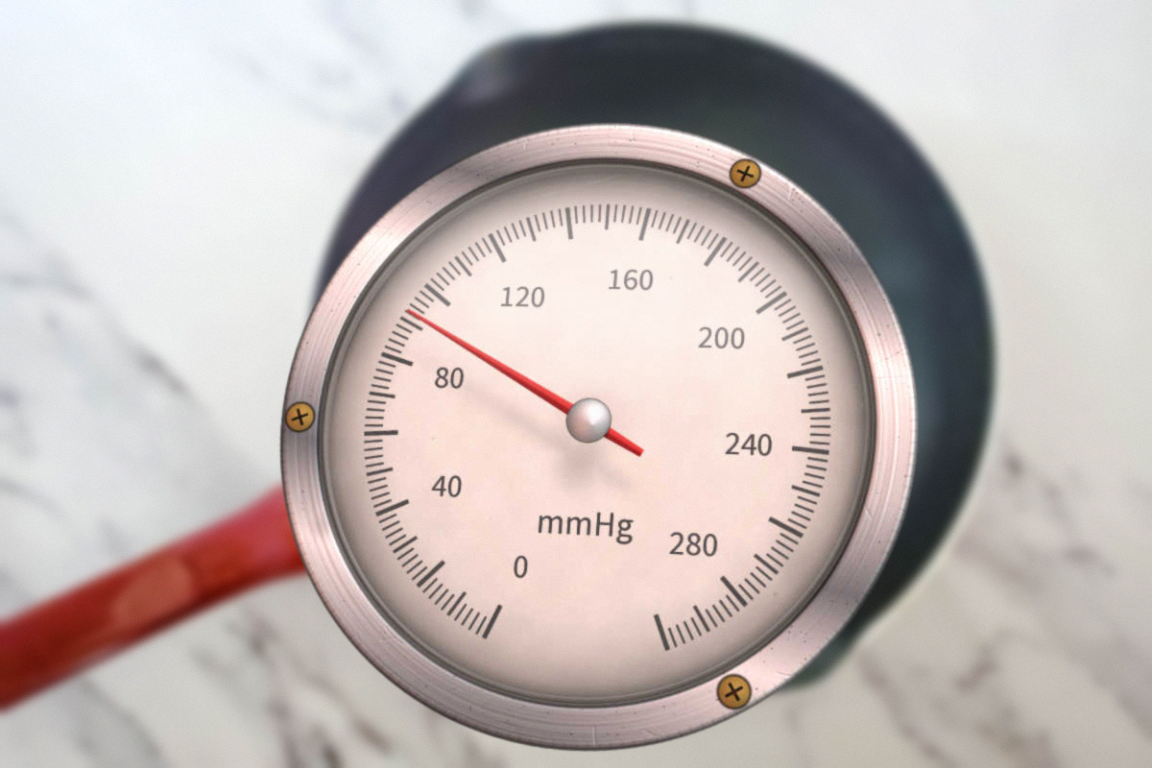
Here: 92
